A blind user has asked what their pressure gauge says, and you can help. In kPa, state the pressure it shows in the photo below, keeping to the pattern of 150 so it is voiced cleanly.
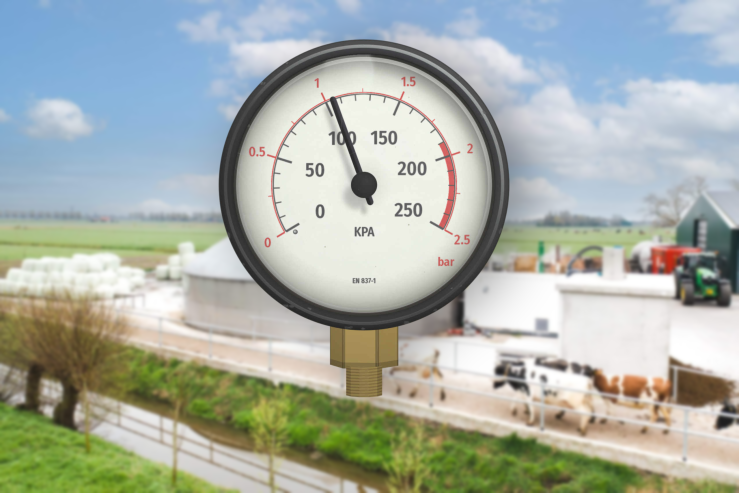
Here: 105
